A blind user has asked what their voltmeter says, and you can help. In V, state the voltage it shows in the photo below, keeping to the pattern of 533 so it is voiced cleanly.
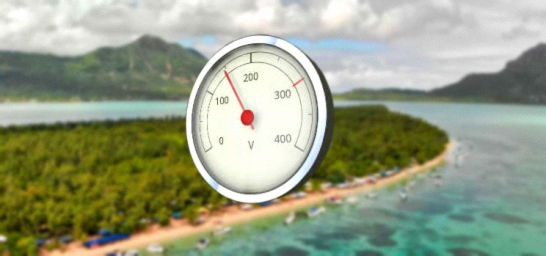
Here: 150
